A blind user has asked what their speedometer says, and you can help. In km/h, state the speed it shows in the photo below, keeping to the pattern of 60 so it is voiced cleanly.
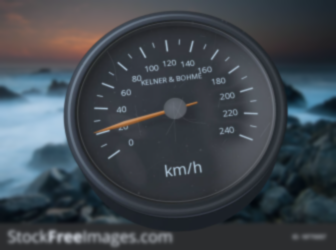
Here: 20
